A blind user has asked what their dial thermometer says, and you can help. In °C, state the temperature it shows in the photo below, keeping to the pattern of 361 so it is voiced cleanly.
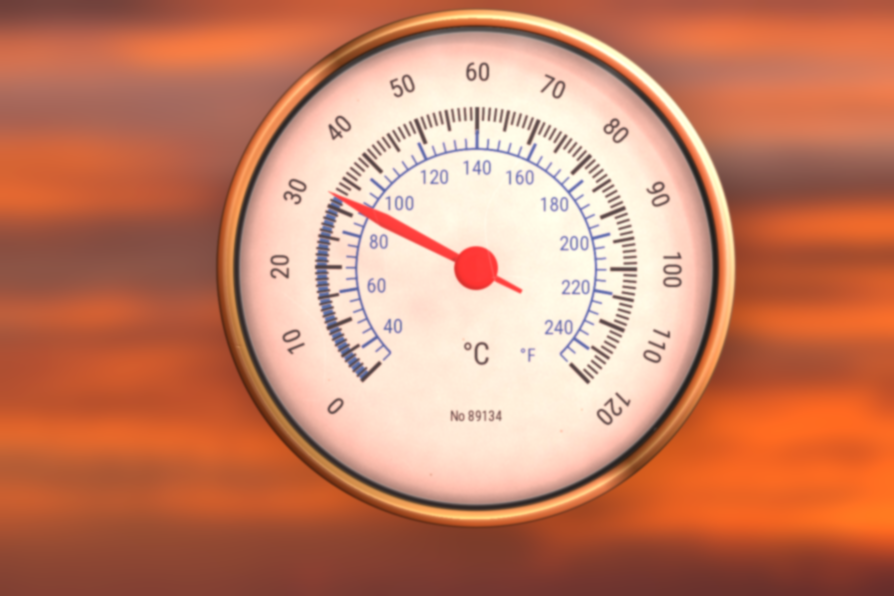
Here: 32
